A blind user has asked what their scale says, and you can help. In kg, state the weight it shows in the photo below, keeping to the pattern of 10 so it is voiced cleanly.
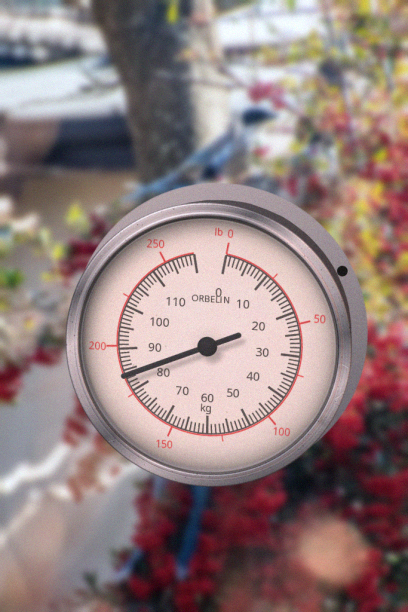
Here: 84
